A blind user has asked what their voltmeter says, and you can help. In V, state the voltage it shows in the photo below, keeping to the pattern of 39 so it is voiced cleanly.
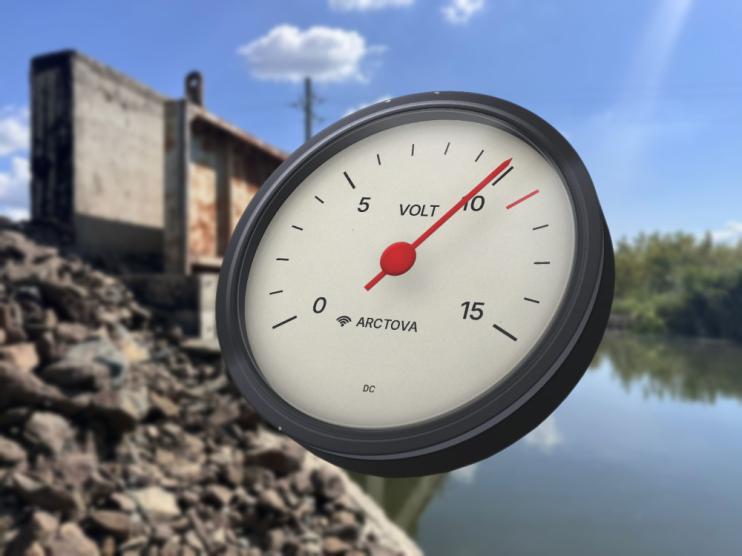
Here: 10
